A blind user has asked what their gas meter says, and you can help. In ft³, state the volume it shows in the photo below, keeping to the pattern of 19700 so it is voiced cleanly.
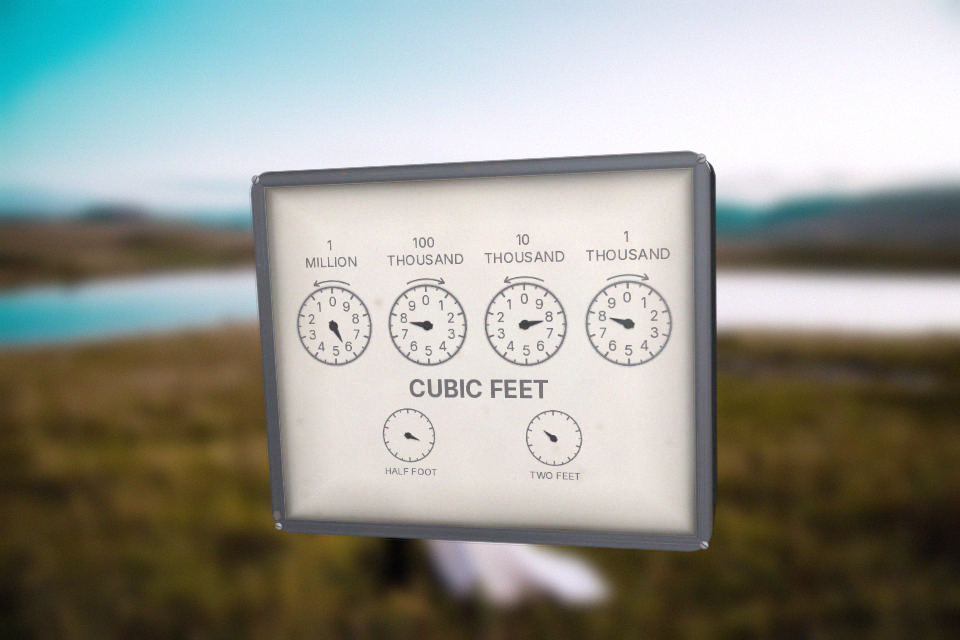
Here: 577800
